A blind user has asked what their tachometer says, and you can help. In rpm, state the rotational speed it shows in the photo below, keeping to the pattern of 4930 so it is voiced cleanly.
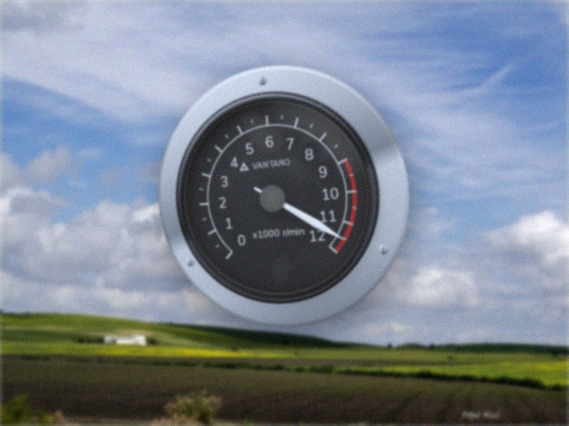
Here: 11500
